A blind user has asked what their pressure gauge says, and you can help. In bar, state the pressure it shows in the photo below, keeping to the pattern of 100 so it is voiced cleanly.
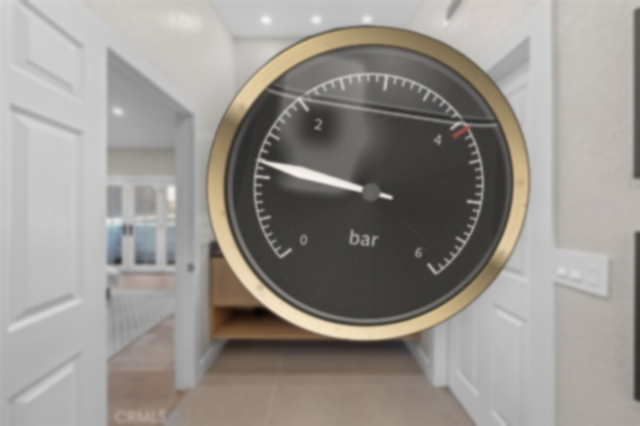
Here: 1.2
